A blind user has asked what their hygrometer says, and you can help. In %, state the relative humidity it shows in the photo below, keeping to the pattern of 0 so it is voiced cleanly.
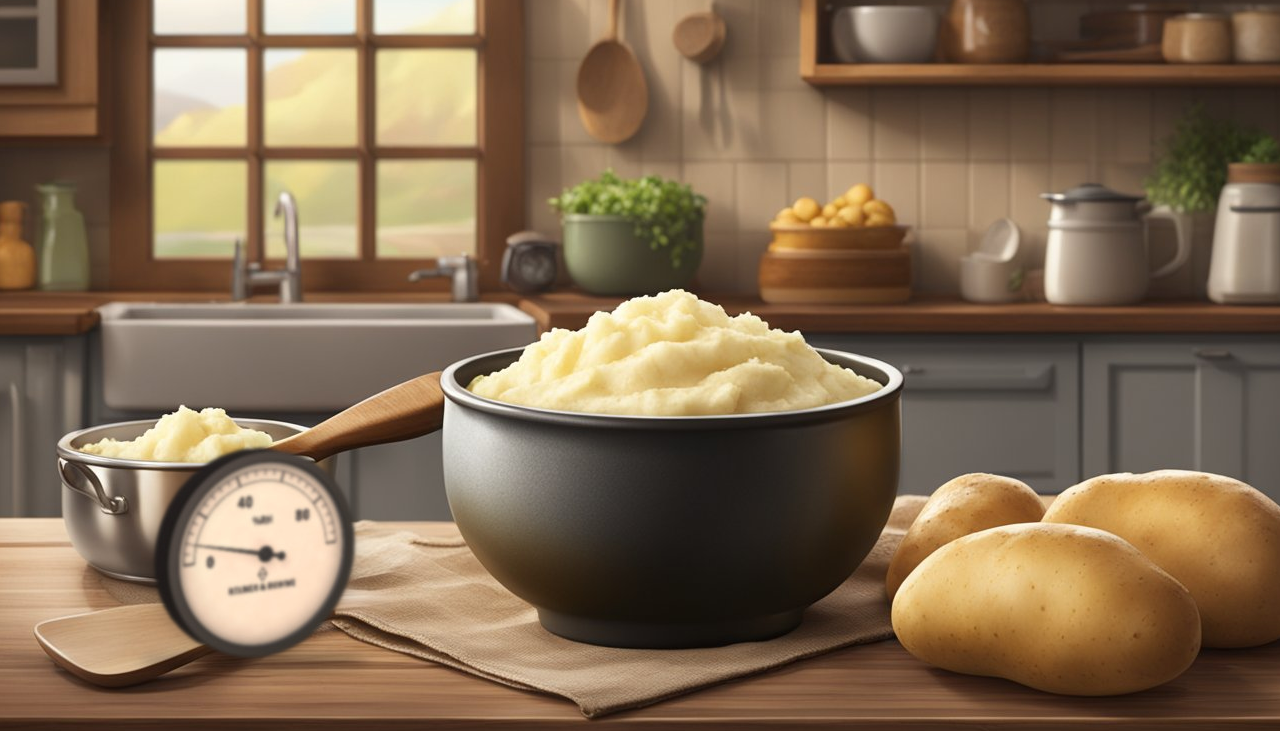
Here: 8
